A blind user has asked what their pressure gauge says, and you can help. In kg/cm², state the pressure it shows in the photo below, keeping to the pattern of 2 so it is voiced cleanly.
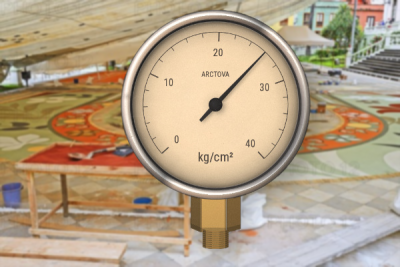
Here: 26
